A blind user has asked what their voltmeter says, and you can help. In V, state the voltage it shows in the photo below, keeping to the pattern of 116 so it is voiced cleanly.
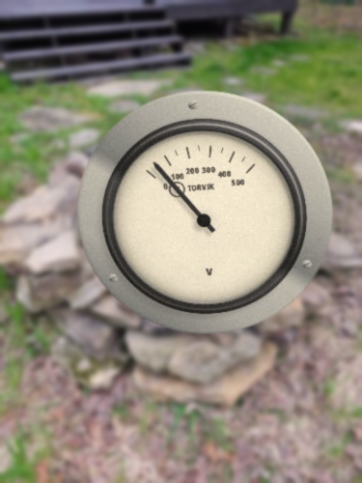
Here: 50
